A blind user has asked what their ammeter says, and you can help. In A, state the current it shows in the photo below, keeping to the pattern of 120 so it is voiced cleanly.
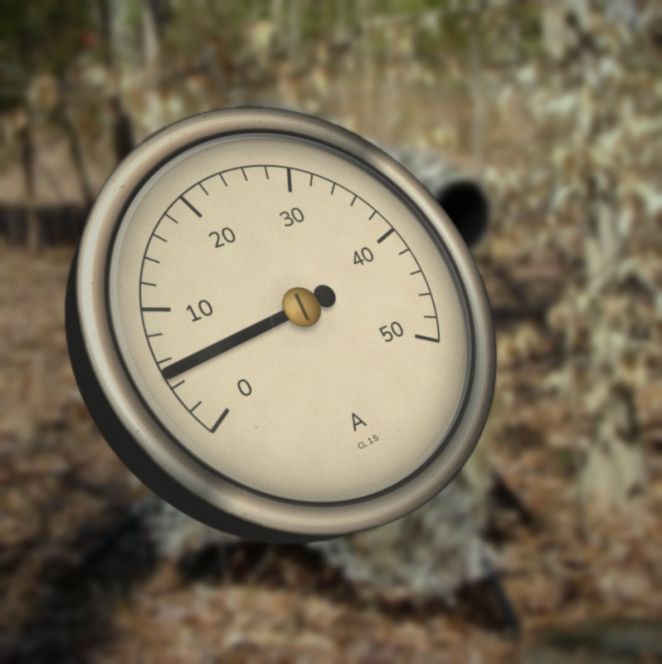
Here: 5
